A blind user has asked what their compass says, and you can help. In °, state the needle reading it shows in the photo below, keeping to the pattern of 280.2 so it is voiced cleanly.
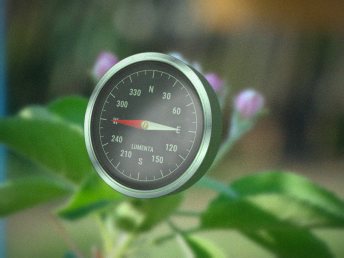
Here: 270
